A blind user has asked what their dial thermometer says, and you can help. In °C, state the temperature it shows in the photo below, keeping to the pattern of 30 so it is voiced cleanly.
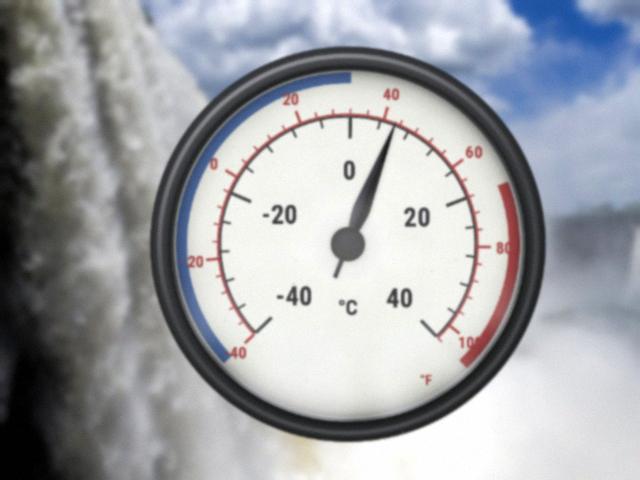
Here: 6
